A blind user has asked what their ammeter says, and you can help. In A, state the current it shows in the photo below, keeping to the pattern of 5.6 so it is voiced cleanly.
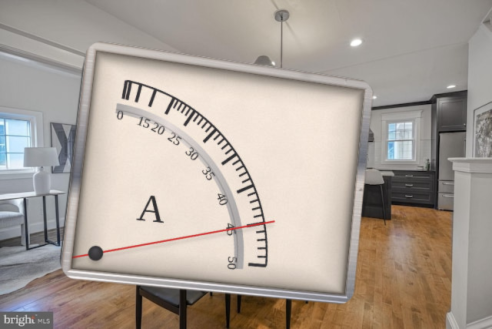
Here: 45
